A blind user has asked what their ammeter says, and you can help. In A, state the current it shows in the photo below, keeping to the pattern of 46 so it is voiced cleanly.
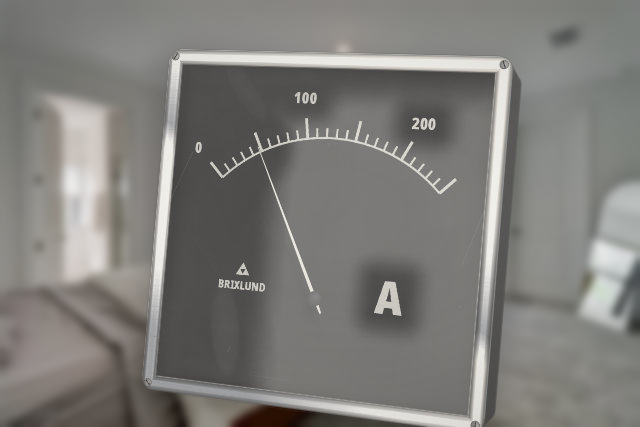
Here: 50
